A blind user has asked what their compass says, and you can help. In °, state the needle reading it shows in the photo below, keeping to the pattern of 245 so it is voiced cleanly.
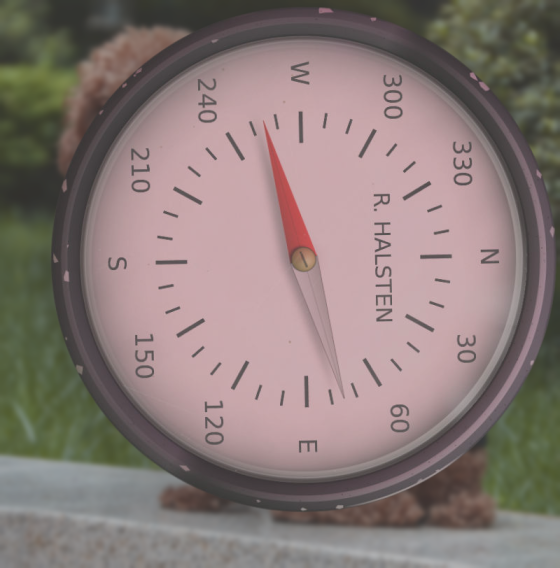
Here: 255
